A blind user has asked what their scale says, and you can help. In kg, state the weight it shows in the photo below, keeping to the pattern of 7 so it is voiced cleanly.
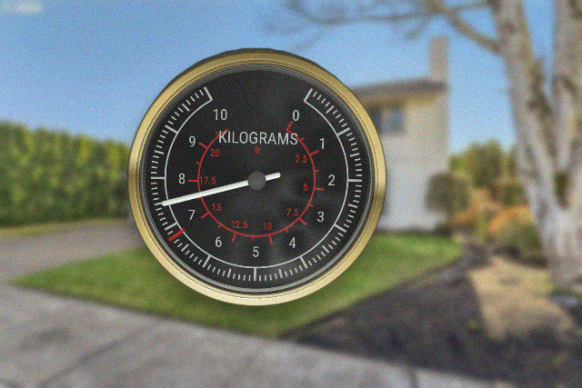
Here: 7.5
